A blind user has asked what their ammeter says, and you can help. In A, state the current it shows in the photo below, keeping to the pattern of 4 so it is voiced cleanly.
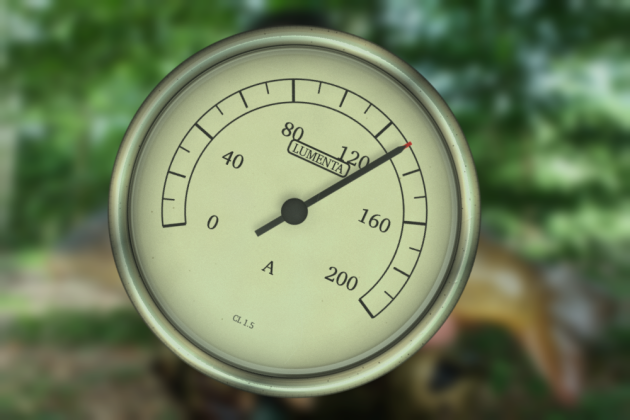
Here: 130
